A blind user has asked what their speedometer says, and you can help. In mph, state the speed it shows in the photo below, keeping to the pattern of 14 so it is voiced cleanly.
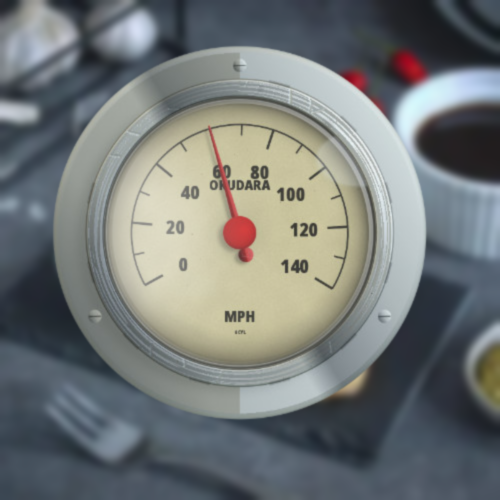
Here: 60
